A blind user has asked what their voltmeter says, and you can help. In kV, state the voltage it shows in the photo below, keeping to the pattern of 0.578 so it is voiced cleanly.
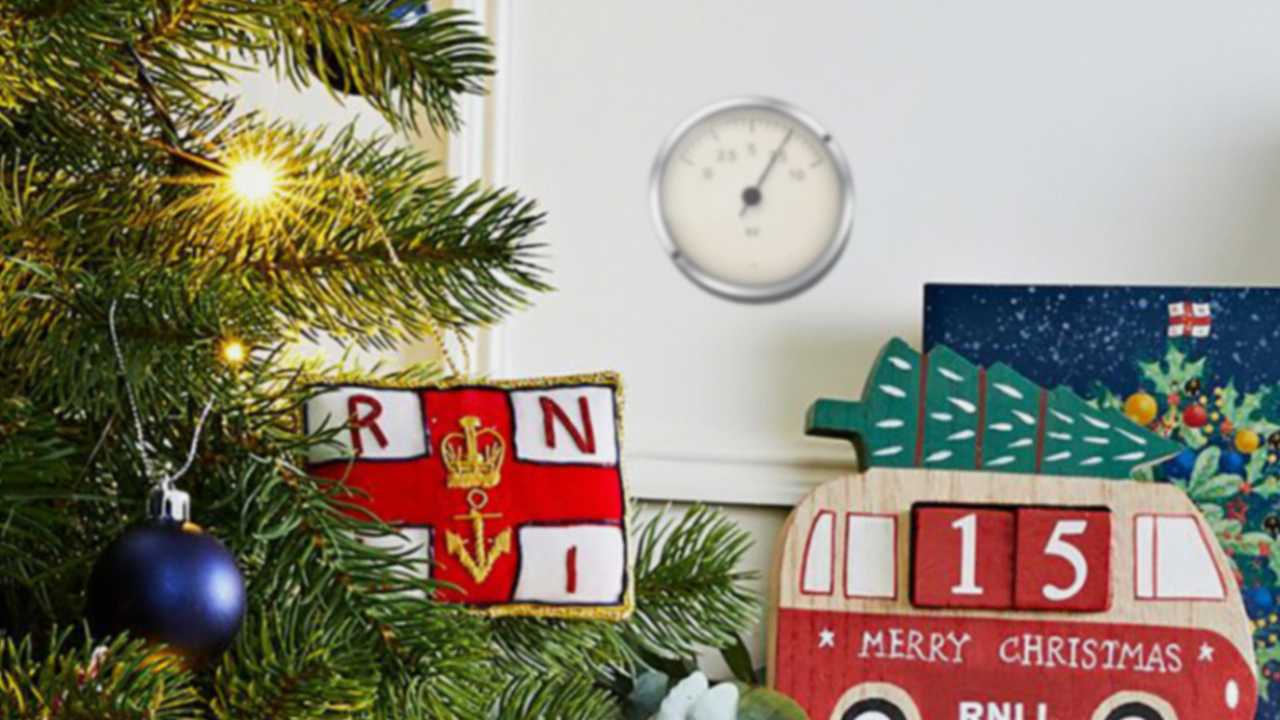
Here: 7.5
